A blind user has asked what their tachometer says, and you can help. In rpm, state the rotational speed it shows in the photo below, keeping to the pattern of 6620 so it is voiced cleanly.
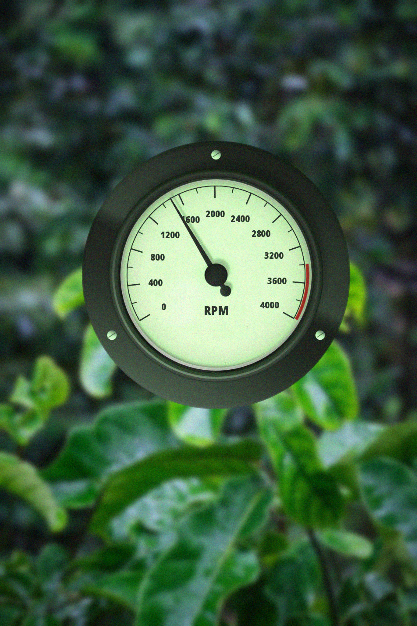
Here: 1500
